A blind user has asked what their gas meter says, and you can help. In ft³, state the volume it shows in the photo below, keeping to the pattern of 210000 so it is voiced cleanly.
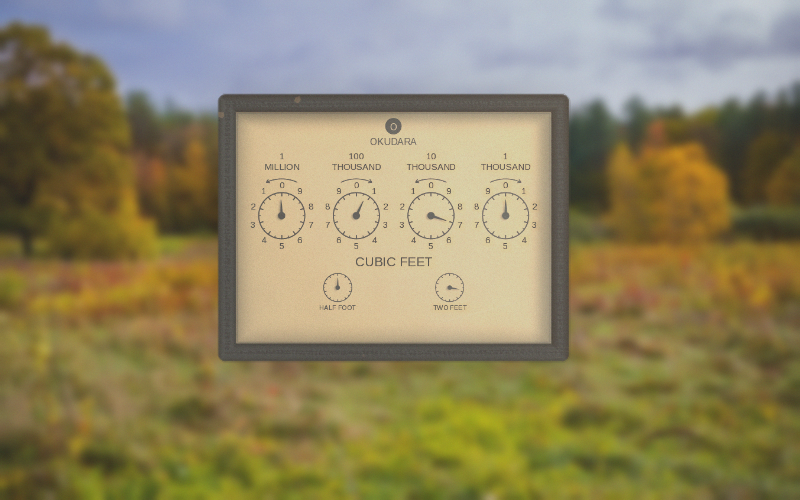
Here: 7000
